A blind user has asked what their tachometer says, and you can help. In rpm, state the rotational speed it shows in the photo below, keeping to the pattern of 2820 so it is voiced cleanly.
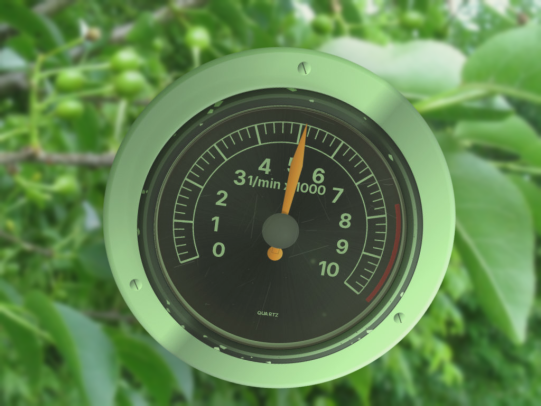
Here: 5100
